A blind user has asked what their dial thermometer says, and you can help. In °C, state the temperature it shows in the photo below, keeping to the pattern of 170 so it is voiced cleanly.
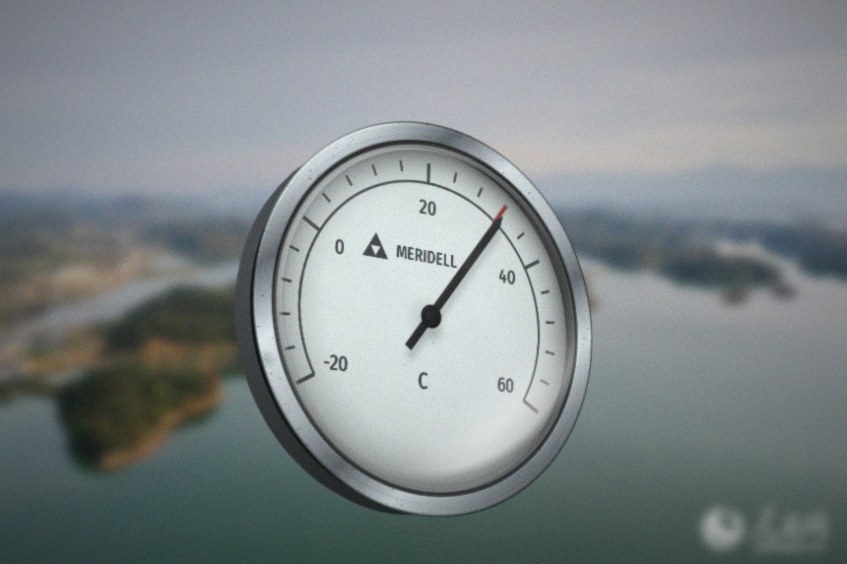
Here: 32
